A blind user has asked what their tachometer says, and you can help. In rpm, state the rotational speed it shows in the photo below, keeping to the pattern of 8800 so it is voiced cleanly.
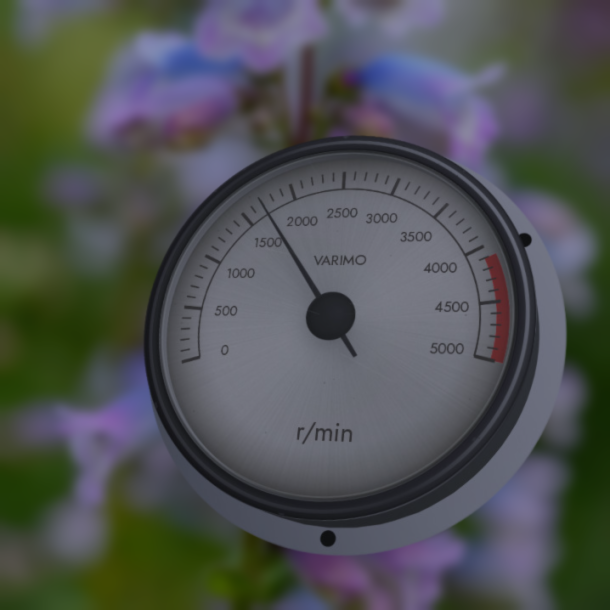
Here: 1700
